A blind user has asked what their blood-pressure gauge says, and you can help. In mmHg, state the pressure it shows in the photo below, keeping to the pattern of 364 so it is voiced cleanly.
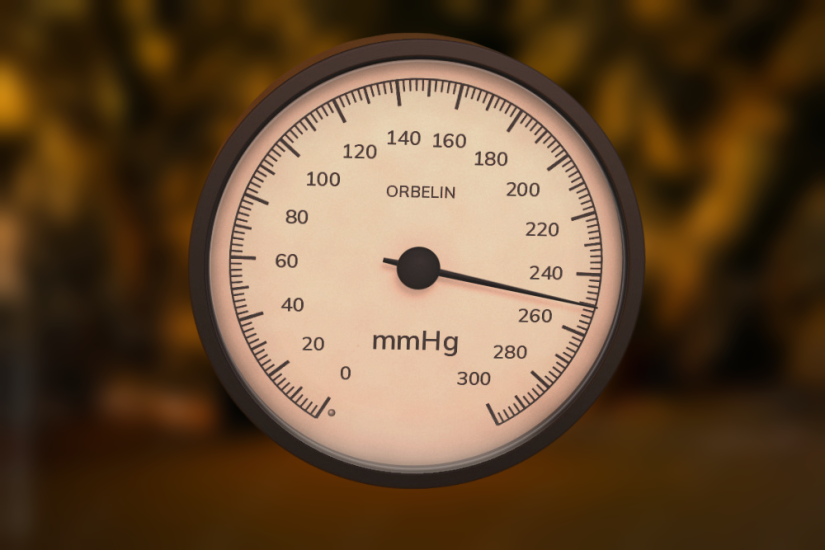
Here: 250
